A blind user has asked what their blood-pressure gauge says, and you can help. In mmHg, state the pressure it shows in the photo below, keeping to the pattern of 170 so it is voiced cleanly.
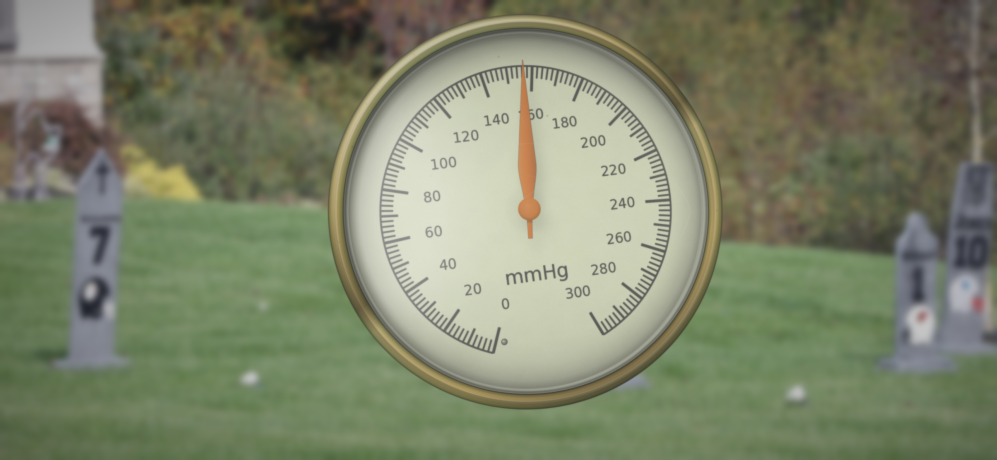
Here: 156
